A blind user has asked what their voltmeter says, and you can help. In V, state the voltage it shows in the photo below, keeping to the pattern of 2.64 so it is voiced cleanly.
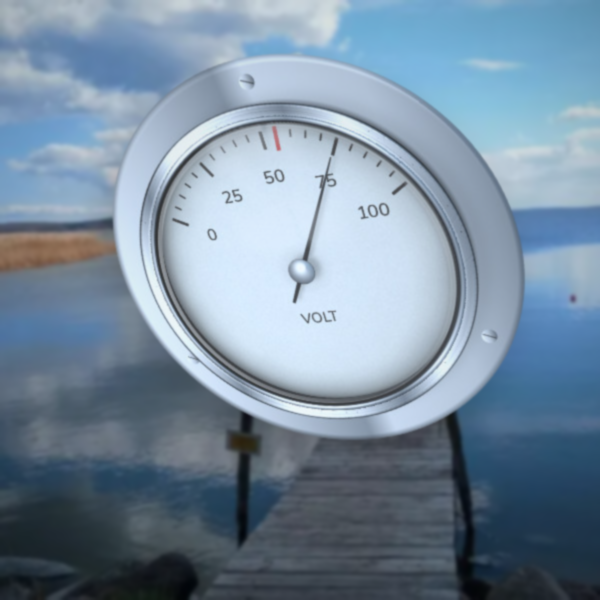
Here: 75
